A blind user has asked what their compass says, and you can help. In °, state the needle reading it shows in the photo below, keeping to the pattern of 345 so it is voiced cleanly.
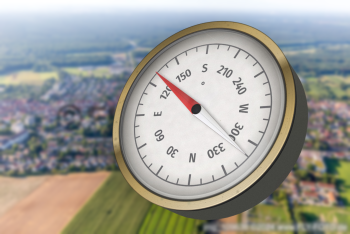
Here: 130
